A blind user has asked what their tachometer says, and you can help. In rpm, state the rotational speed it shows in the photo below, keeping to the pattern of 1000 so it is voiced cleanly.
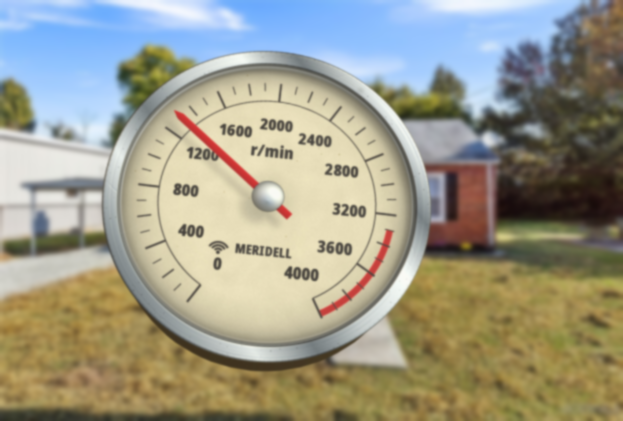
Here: 1300
